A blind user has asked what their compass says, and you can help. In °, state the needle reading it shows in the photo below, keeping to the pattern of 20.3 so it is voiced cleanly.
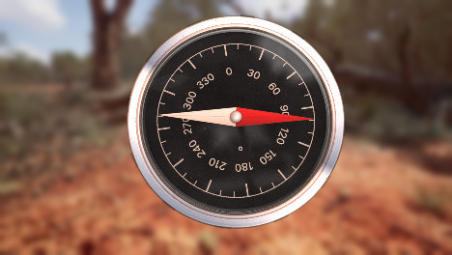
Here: 100
